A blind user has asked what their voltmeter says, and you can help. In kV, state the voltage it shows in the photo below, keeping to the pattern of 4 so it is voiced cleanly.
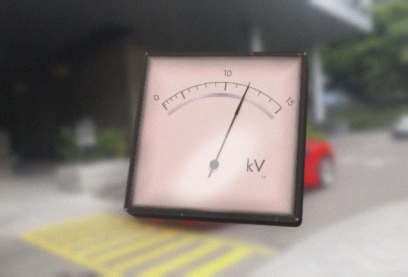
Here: 12
